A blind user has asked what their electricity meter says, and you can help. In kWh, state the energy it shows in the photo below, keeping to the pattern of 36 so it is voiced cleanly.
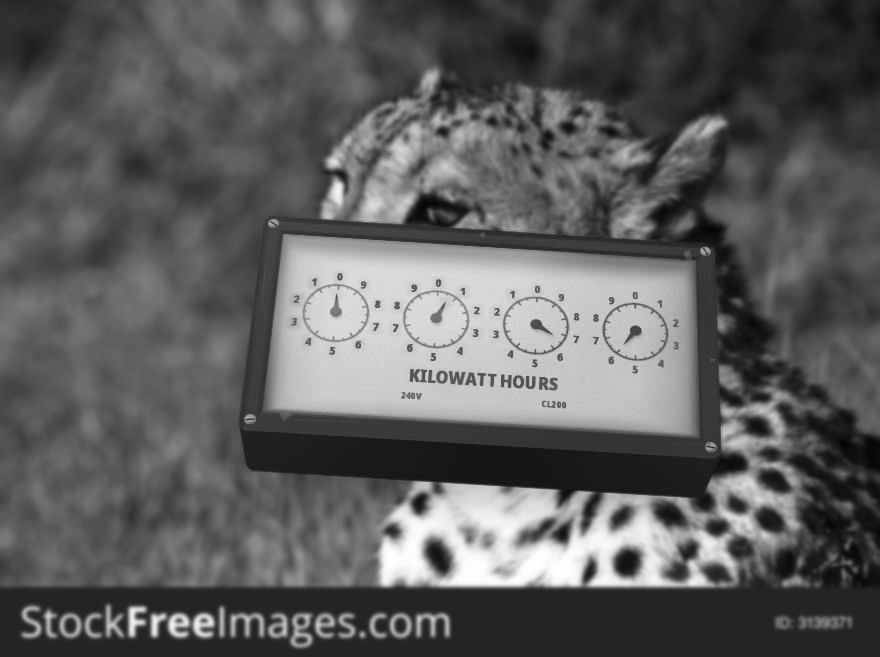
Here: 66
